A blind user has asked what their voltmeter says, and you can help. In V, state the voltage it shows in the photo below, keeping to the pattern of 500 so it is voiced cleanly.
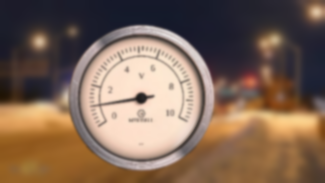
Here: 1
